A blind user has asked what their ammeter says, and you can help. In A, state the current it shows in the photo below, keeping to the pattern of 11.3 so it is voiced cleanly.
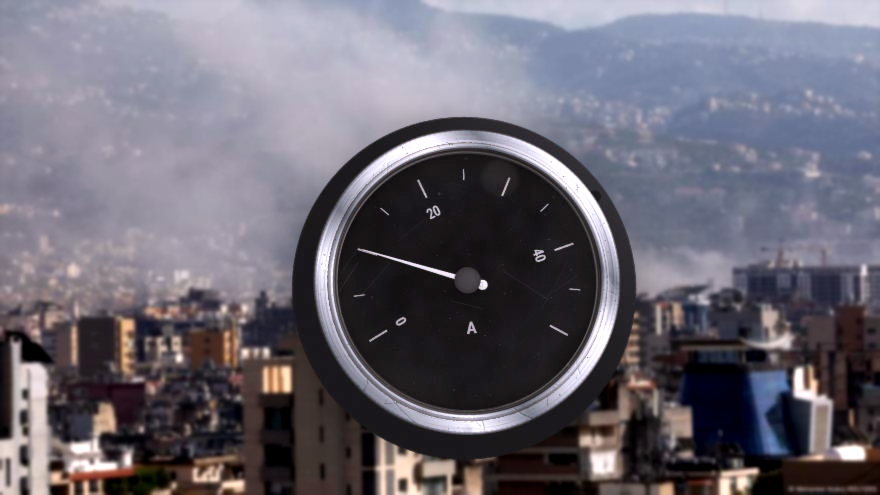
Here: 10
